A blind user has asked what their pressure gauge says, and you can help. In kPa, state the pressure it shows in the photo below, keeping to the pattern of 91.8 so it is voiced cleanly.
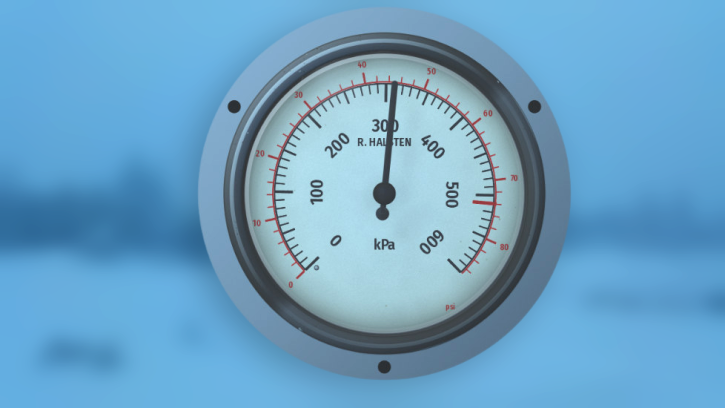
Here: 310
